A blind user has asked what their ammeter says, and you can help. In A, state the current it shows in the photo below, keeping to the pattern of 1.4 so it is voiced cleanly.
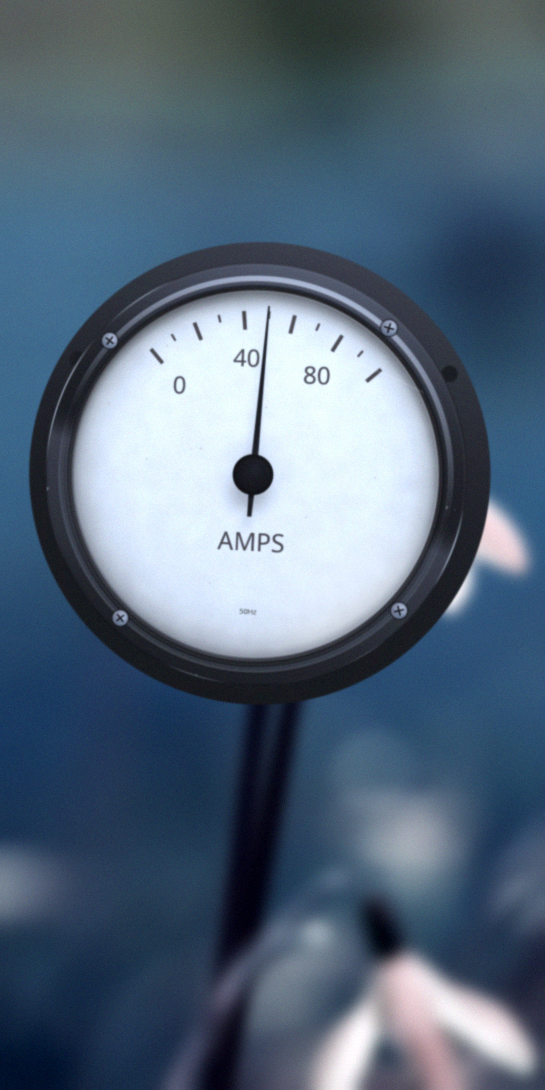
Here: 50
